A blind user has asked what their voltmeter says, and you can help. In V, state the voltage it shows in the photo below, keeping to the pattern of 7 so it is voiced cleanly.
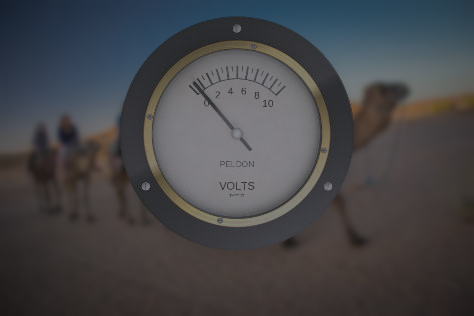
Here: 0.5
